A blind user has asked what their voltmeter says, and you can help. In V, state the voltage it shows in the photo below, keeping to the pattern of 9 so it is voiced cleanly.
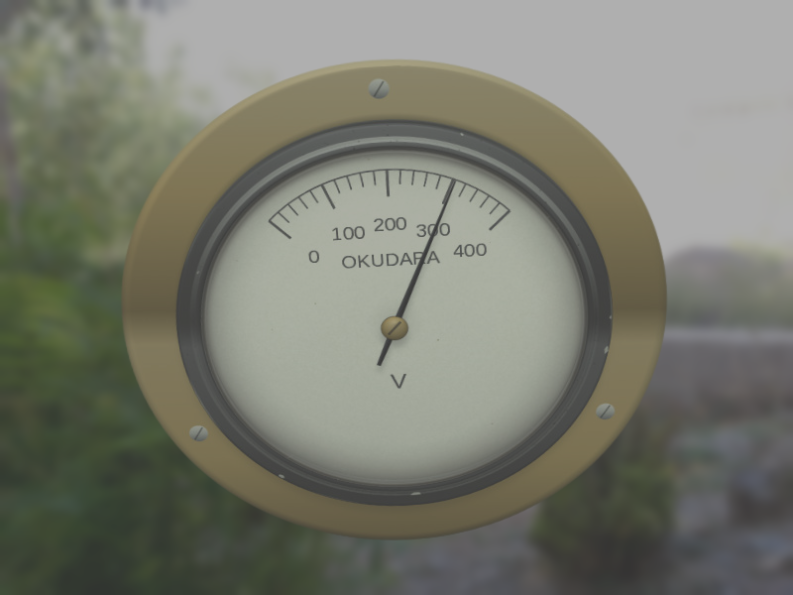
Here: 300
